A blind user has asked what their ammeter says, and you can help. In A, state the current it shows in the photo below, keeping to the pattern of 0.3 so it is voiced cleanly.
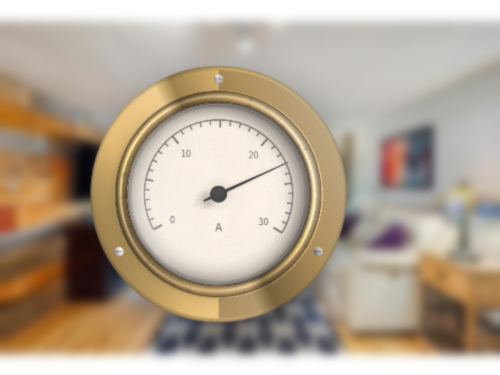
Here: 23
